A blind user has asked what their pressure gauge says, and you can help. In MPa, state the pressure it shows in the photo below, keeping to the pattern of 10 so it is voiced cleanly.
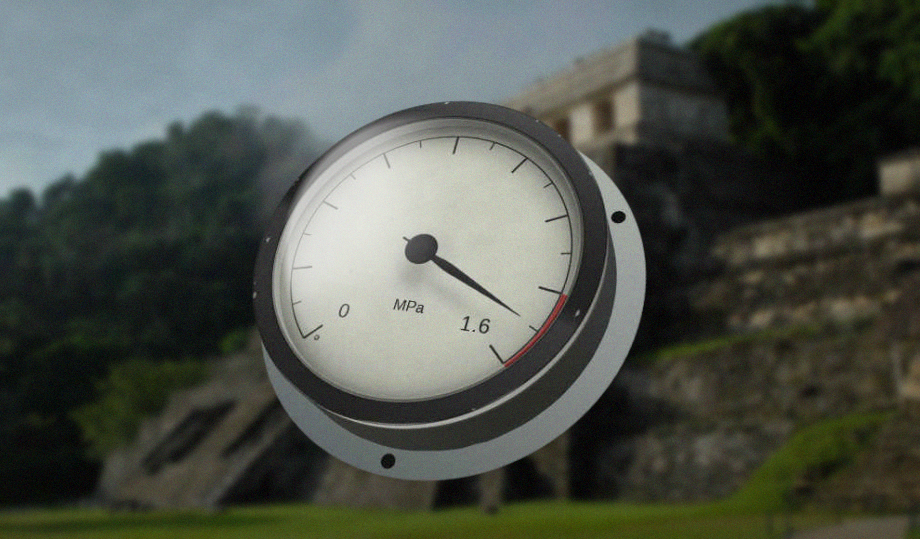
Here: 1.5
